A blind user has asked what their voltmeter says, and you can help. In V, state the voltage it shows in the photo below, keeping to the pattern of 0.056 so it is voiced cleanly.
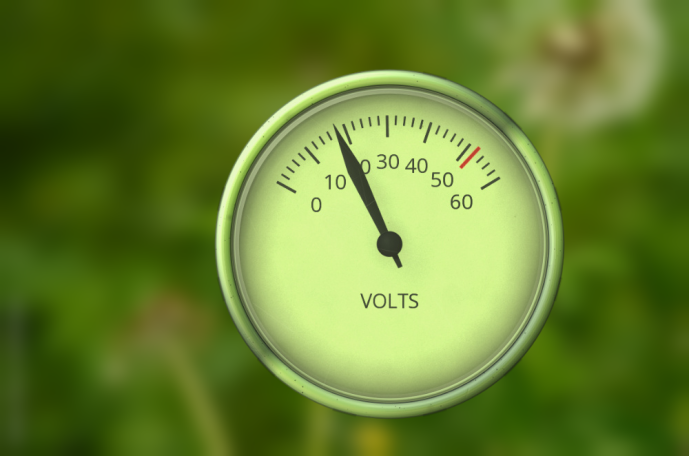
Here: 18
